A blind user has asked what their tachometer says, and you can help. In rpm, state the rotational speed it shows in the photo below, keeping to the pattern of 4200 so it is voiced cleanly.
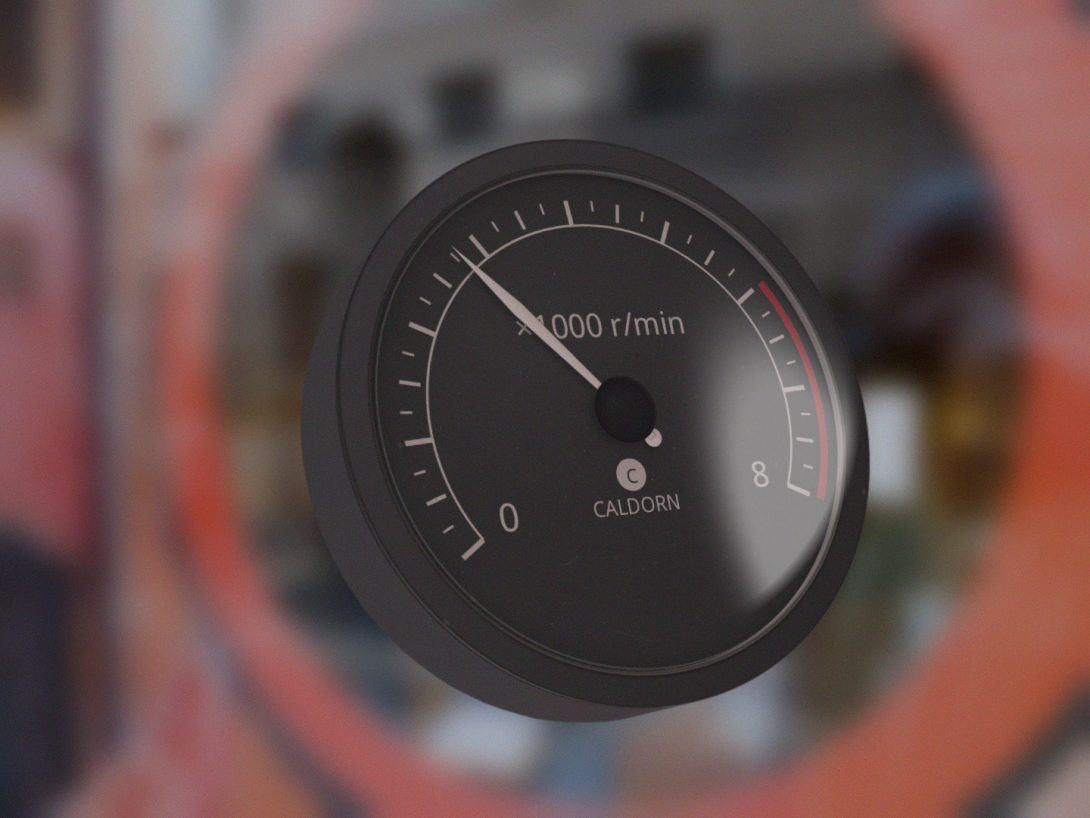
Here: 2750
